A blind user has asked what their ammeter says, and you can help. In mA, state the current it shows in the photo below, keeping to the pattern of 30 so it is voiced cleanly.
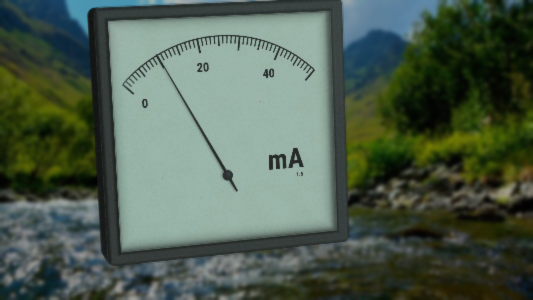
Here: 10
